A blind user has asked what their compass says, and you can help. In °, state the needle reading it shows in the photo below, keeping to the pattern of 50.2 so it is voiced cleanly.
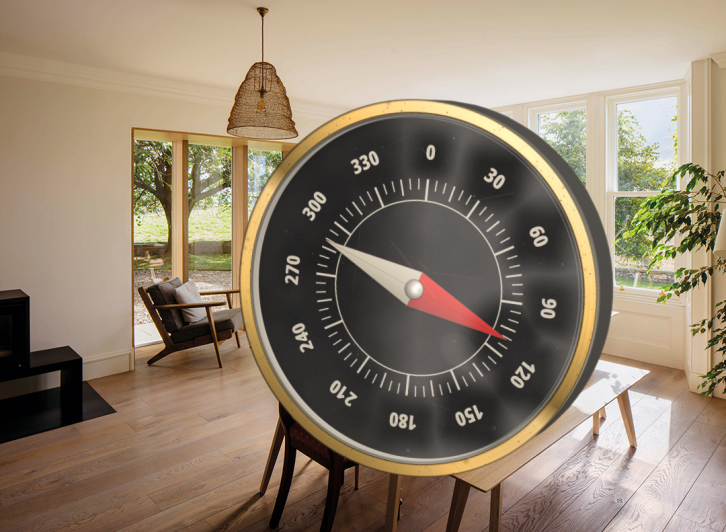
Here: 110
